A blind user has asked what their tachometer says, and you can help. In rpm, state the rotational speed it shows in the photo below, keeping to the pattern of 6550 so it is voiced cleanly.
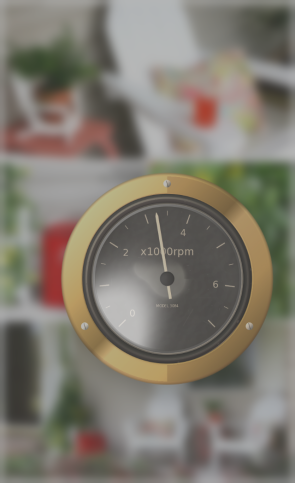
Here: 3250
